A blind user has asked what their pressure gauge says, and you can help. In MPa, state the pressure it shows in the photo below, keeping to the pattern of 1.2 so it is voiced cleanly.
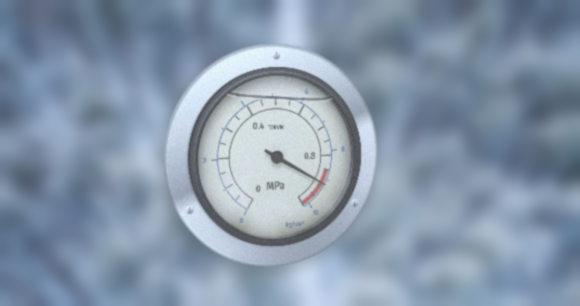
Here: 0.9
